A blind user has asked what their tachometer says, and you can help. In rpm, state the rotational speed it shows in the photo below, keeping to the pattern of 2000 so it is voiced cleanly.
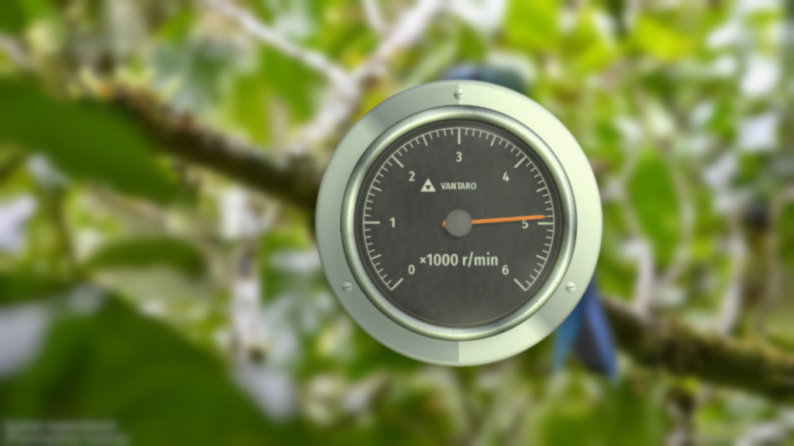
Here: 4900
